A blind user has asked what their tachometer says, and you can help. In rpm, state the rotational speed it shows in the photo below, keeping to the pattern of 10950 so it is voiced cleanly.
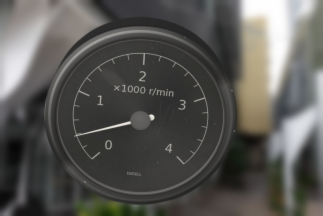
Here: 400
